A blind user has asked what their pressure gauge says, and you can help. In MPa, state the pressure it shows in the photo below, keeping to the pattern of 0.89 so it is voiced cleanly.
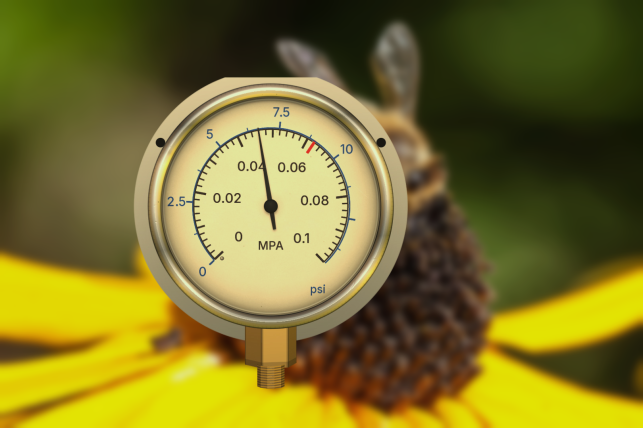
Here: 0.046
